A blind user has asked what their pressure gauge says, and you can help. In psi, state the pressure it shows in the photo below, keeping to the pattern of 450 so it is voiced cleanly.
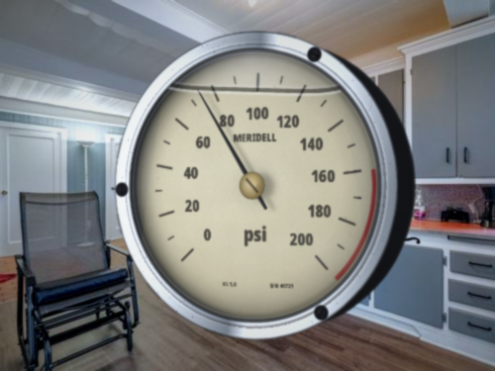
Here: 75
